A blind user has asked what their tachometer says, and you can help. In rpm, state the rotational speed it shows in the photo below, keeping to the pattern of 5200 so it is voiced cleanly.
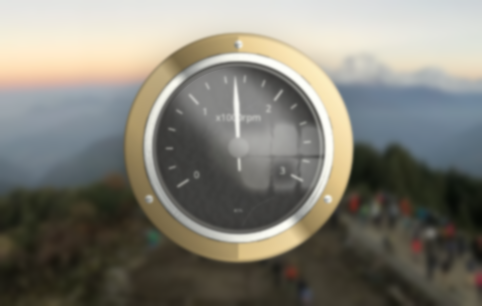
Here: 1500
